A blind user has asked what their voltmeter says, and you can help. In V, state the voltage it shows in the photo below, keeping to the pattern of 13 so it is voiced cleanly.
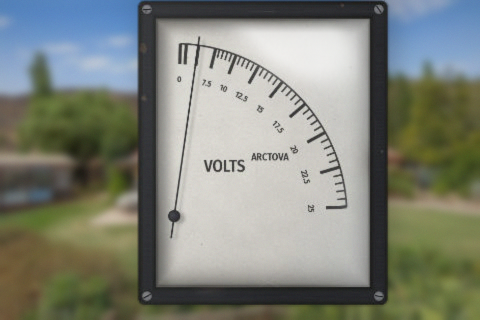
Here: 5
